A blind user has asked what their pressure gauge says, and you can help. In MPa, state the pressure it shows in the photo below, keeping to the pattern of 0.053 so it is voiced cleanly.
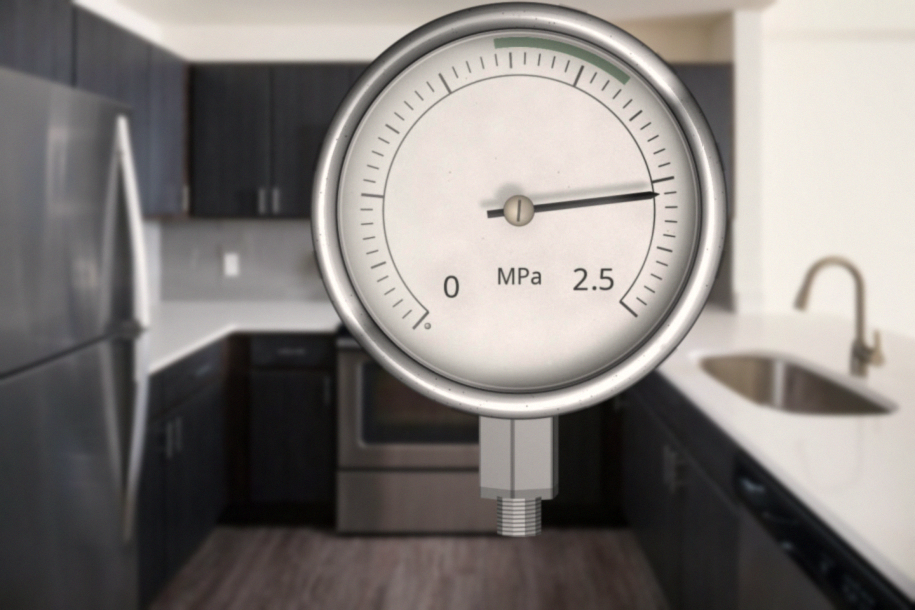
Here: 2.05
